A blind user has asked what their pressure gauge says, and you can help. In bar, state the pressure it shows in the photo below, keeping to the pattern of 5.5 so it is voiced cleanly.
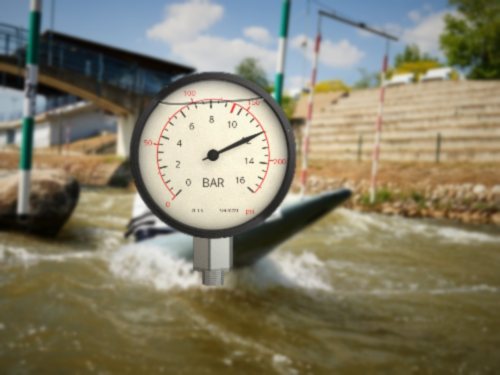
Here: 12
